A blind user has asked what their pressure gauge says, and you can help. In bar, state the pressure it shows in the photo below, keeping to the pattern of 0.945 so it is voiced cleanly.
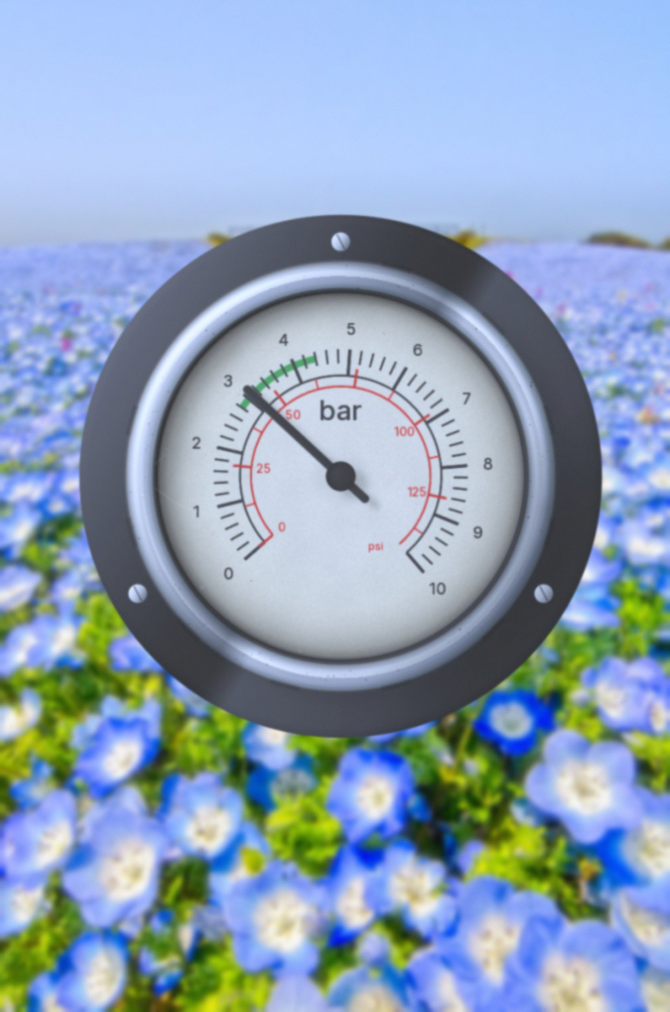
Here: 3.1
